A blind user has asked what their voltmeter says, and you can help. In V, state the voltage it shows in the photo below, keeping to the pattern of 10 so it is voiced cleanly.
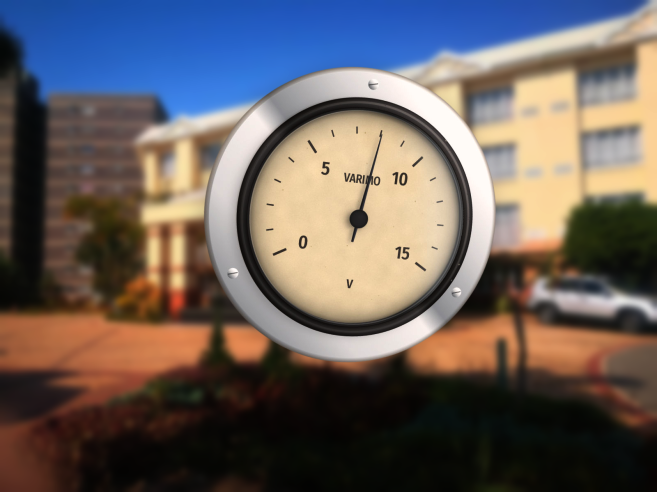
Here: 8
